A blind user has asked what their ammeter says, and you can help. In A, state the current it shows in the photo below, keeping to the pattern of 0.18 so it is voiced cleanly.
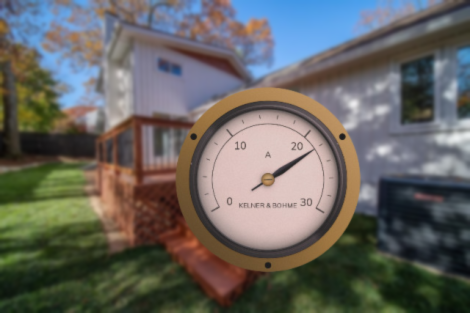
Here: 22
